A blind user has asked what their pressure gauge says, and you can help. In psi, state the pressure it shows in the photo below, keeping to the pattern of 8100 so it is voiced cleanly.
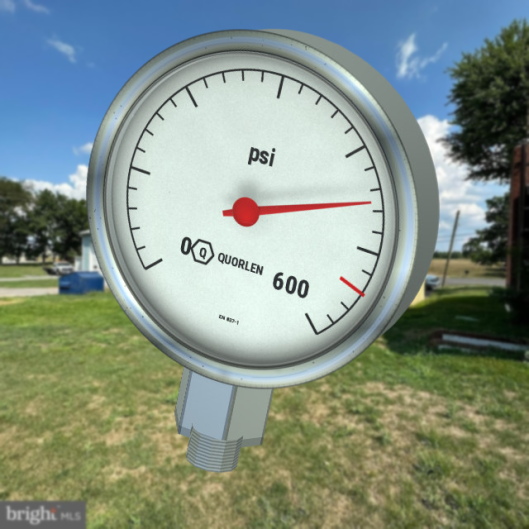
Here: 450
